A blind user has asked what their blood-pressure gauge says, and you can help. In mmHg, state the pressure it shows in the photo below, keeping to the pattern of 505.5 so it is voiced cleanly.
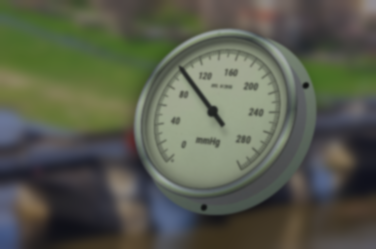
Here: 100
